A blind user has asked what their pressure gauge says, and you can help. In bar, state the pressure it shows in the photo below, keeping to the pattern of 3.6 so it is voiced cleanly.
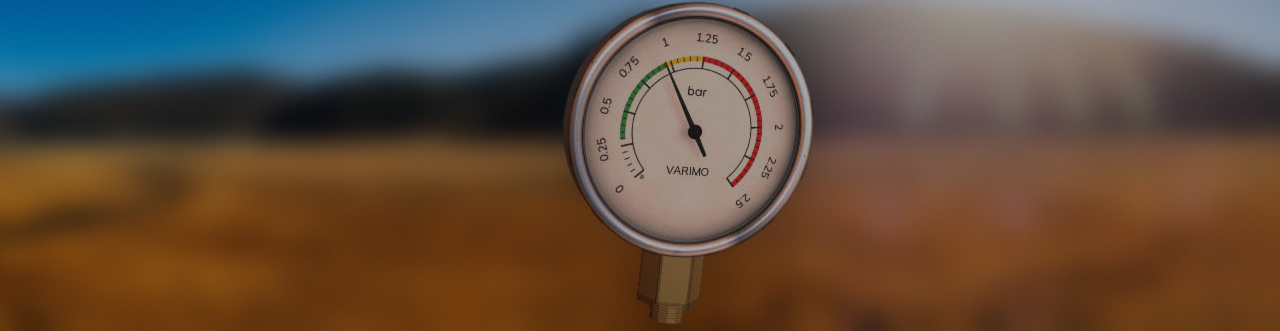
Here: 0.95
